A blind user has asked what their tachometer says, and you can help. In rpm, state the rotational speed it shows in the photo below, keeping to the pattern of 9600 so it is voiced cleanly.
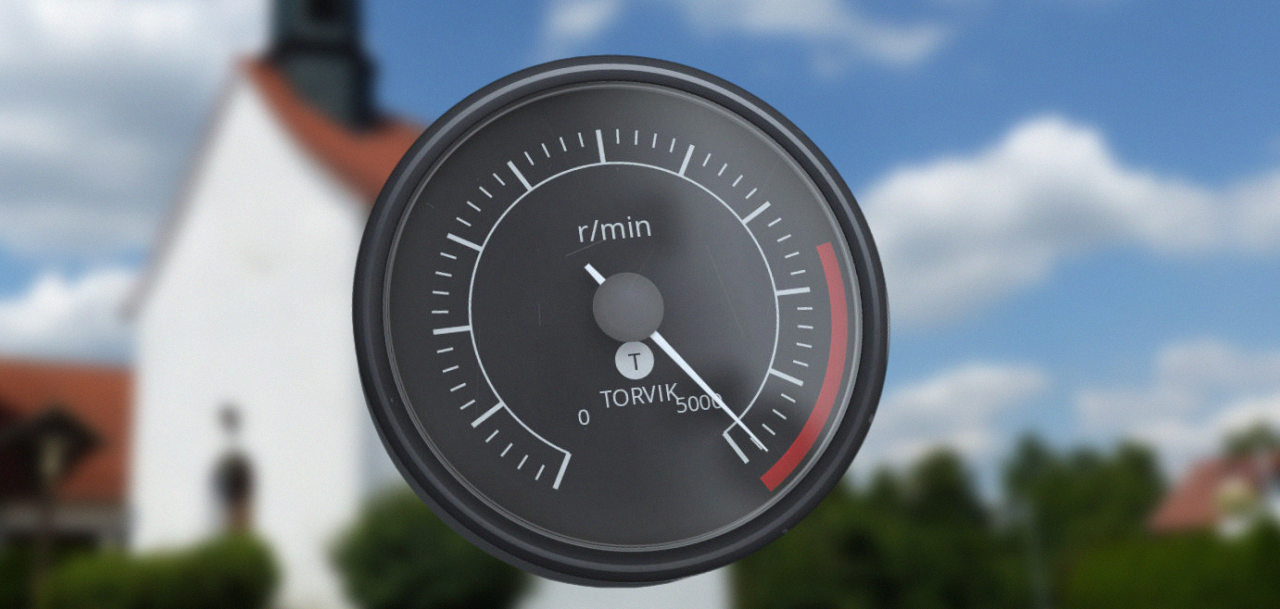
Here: 4900
